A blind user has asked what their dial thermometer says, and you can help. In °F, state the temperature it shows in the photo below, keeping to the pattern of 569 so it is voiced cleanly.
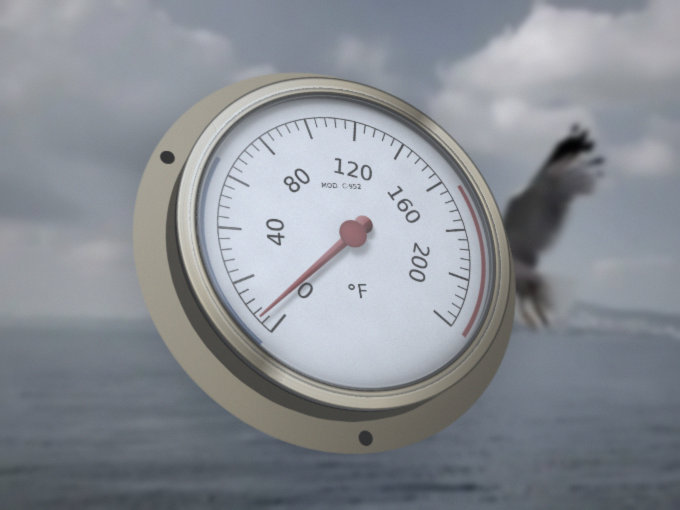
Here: 6
